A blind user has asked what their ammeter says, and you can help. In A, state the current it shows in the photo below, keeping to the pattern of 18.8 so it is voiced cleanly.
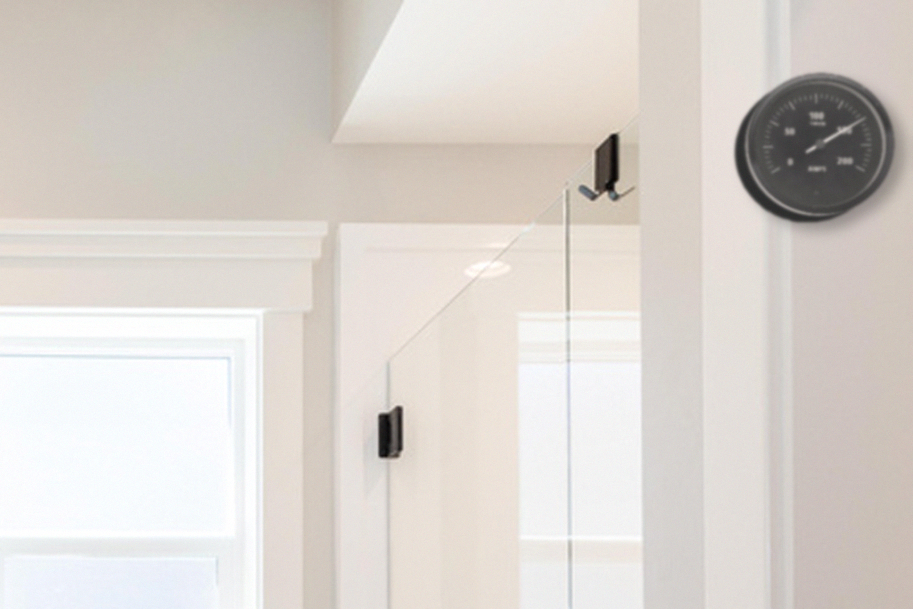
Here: 150
